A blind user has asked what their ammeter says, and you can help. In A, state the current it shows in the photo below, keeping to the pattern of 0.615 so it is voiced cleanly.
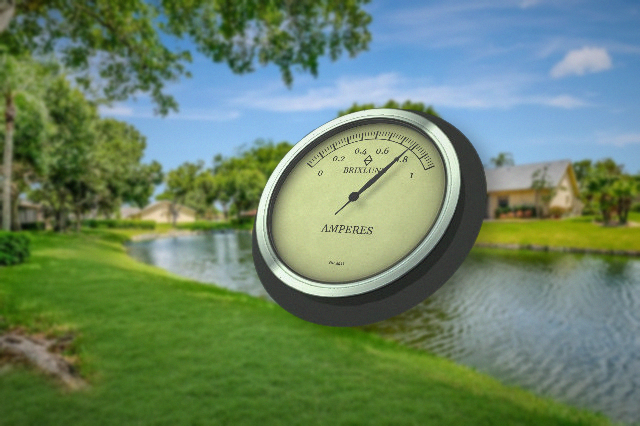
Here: 0.8
